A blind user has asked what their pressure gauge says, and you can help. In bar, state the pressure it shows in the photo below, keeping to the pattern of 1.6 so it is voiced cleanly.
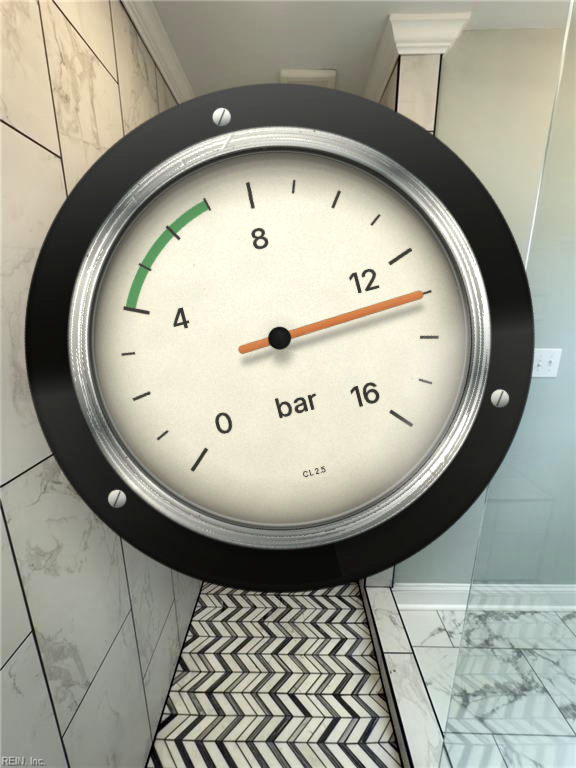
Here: 13
